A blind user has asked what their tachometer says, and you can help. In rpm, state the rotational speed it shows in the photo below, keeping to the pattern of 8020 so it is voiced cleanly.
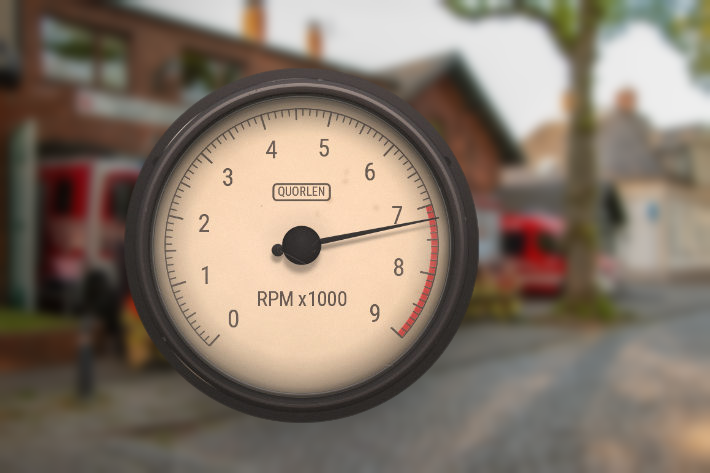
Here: 7200
